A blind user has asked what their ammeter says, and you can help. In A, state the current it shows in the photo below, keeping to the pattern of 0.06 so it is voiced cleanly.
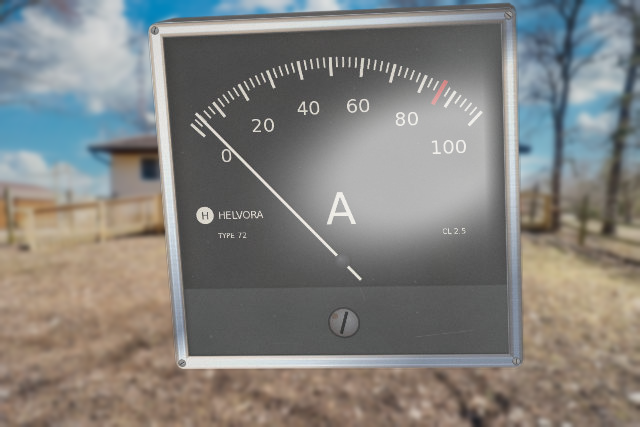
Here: 4
